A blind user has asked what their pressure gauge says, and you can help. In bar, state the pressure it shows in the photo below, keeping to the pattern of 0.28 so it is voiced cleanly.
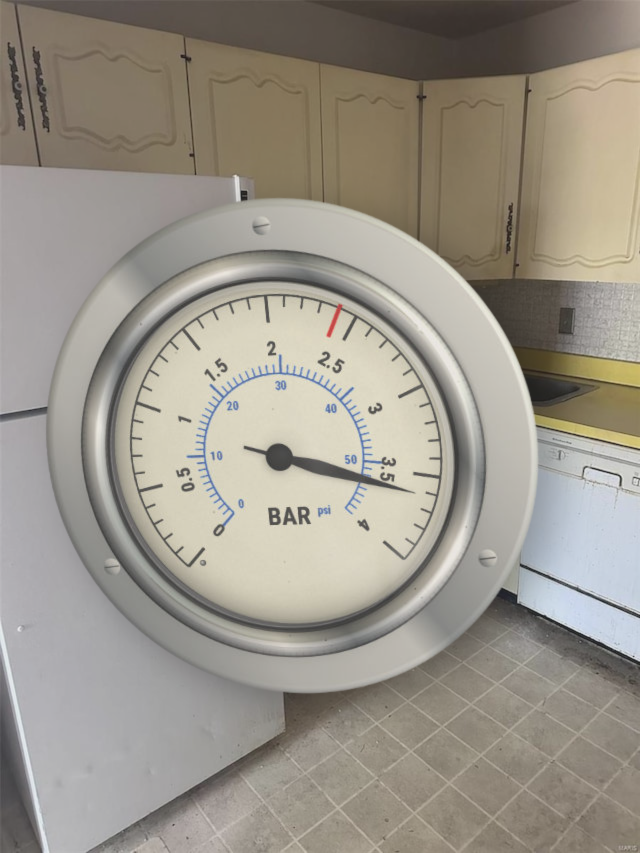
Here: 3.6
